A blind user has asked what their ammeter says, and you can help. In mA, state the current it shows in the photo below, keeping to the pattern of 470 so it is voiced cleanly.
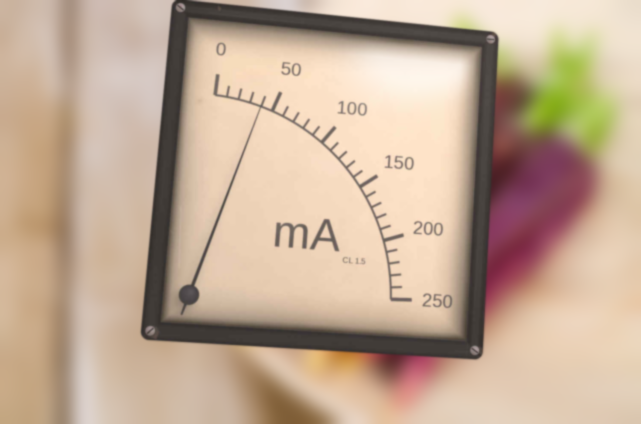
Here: 40
